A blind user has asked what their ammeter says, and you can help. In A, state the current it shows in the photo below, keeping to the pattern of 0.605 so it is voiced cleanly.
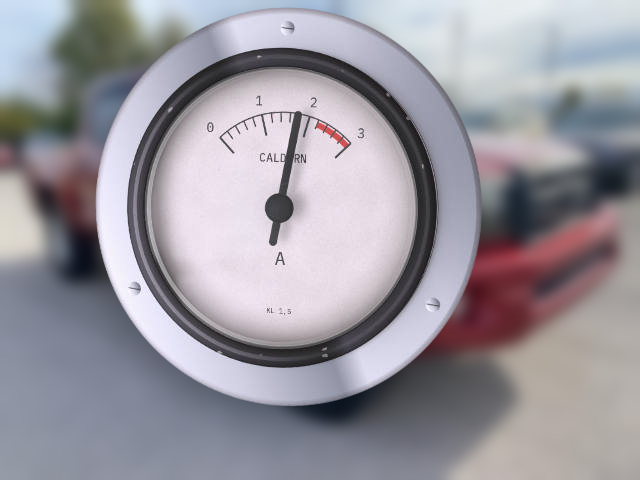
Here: 1.8
